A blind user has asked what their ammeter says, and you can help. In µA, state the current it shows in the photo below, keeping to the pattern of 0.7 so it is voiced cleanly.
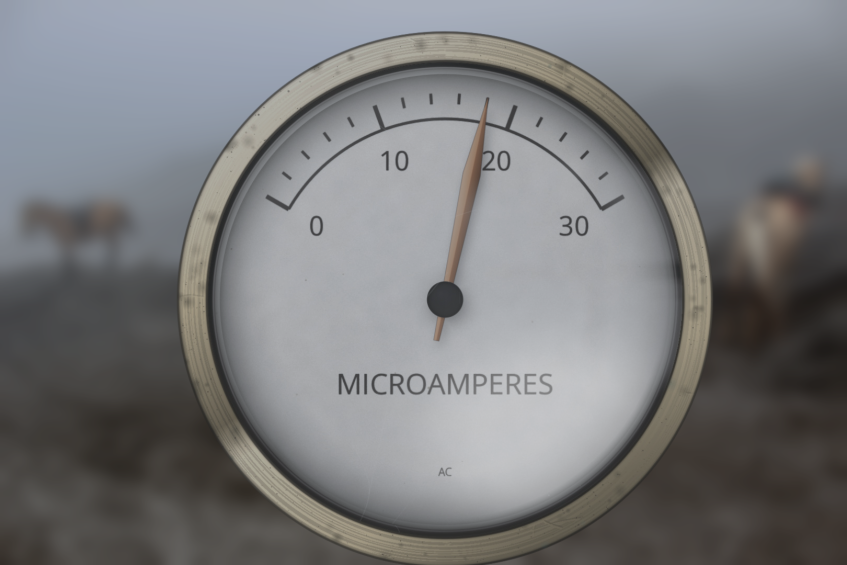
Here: 18
